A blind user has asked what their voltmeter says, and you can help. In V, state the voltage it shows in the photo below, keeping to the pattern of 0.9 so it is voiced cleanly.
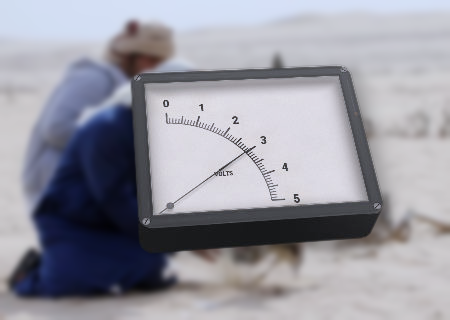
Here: 3
